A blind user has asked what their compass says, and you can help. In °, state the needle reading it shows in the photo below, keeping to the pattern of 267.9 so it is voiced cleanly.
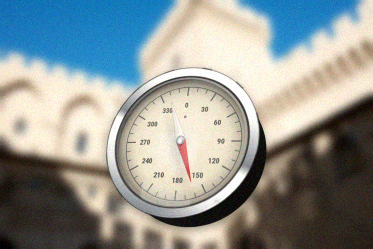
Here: 160
